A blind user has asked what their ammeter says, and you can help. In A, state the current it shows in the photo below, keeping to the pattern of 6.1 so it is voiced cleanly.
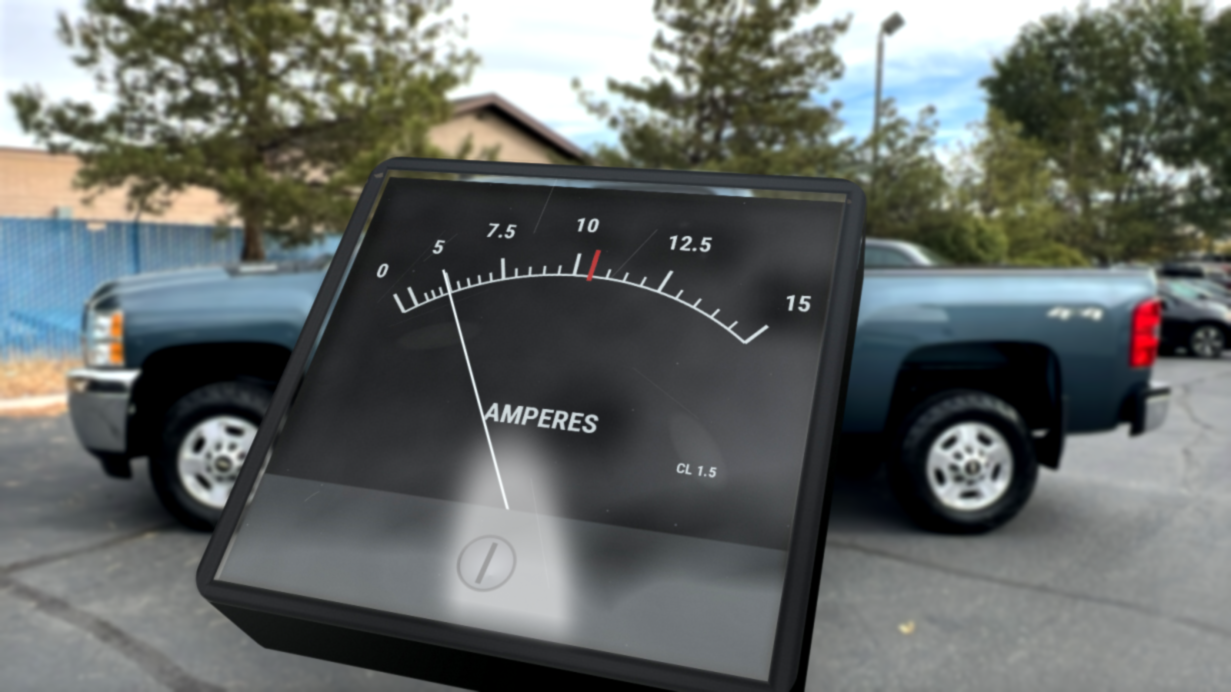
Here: 5
